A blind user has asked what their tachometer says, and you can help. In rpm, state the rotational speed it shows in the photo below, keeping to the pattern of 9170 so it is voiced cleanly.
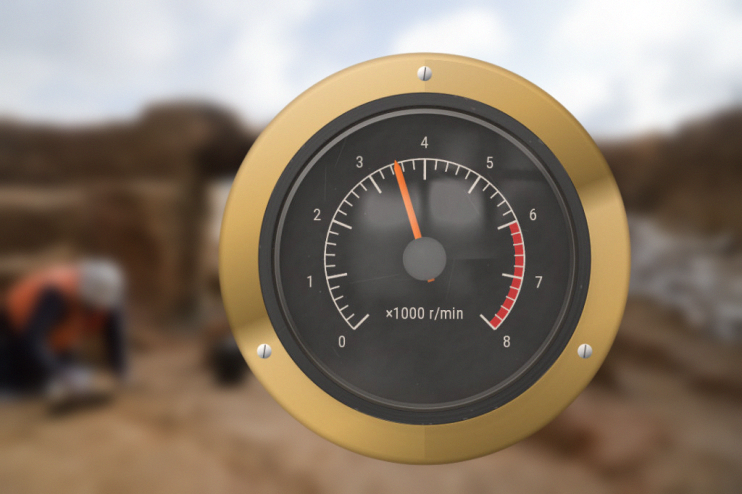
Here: 3500
